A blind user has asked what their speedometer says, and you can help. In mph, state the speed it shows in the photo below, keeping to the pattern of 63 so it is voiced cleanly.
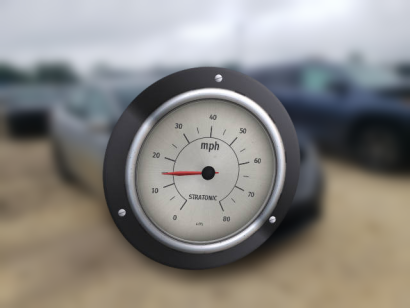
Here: 15
